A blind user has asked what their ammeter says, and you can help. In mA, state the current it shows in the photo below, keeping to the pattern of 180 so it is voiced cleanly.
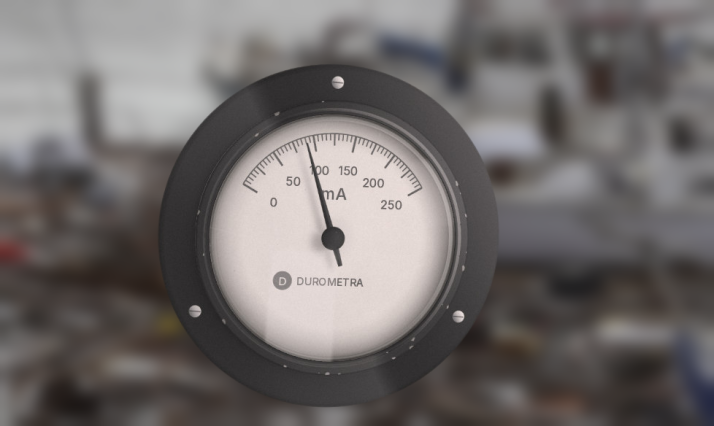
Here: 90
